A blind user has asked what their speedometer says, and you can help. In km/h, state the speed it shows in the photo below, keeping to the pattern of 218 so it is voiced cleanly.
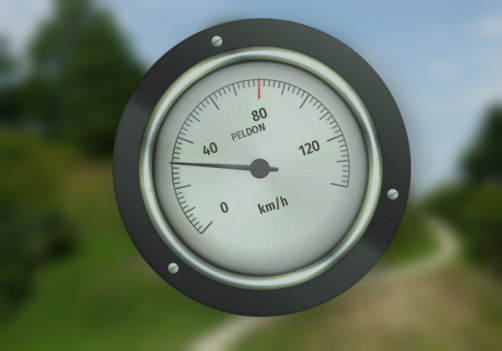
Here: 30
